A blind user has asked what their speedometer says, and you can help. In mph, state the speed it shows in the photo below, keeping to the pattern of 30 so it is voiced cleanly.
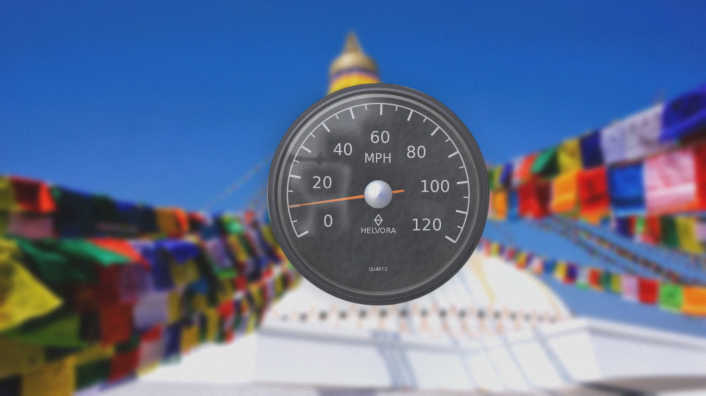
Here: 10
